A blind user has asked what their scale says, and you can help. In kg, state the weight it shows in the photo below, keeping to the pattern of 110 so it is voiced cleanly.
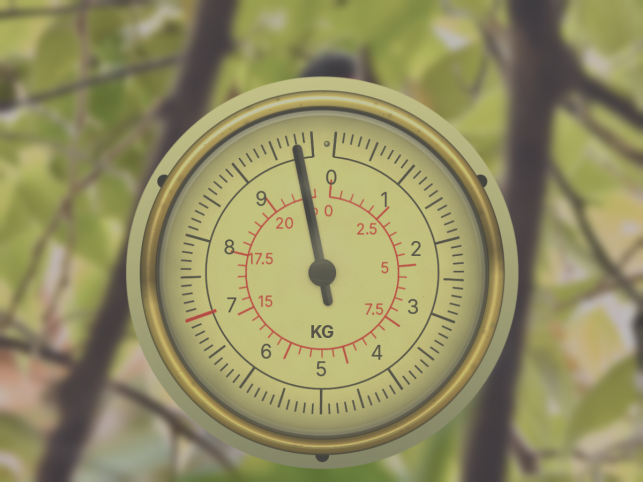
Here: 9.8
